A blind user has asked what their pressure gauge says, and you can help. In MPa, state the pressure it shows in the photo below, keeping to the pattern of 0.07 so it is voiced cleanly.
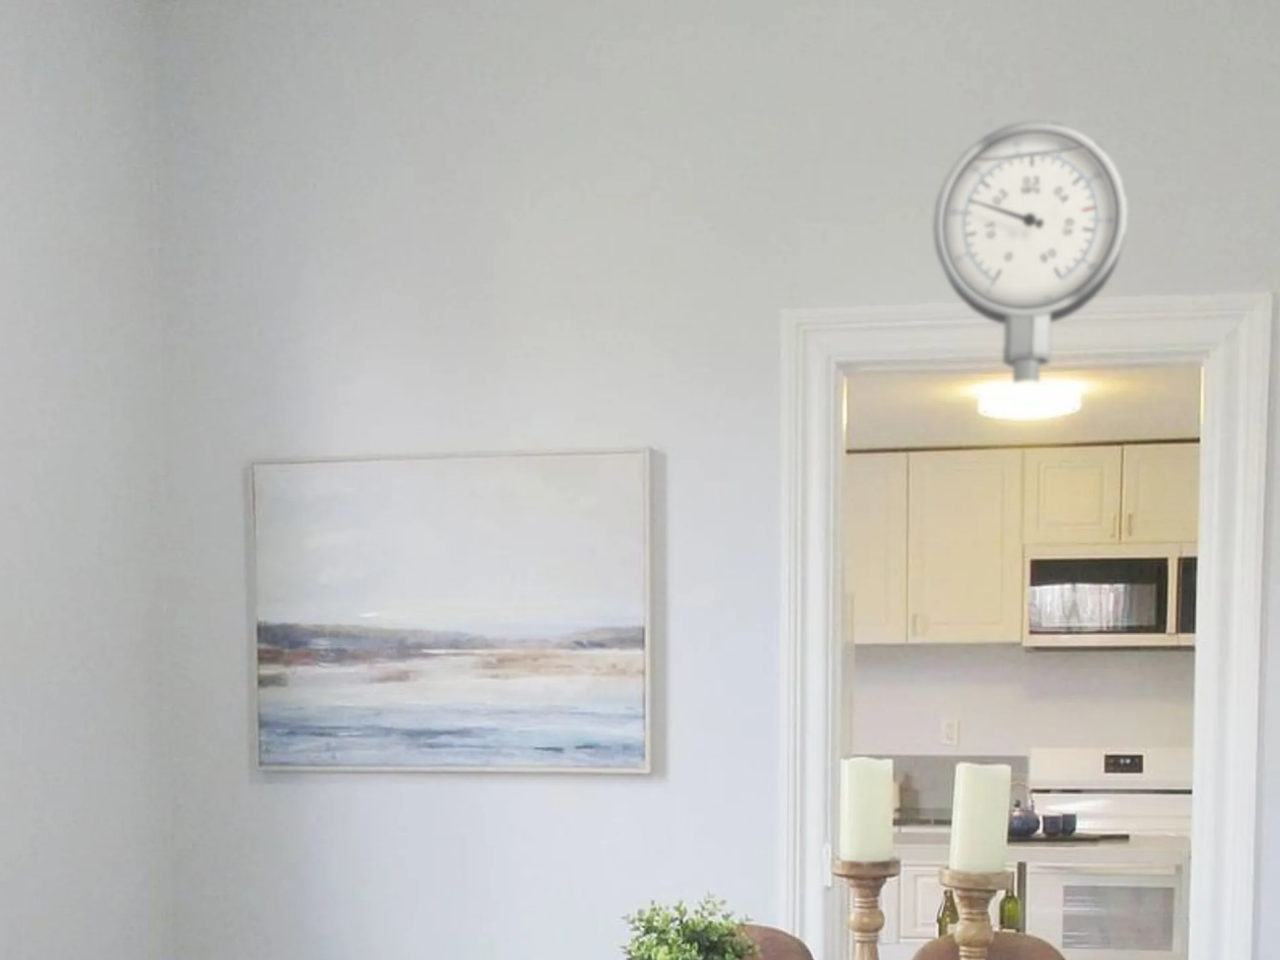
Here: 0.16
